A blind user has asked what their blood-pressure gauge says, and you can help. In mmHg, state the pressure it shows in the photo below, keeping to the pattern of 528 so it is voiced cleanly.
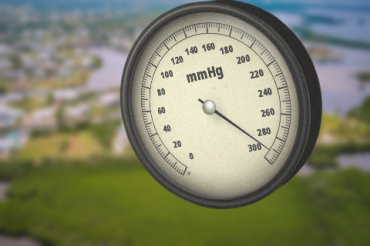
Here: 290
